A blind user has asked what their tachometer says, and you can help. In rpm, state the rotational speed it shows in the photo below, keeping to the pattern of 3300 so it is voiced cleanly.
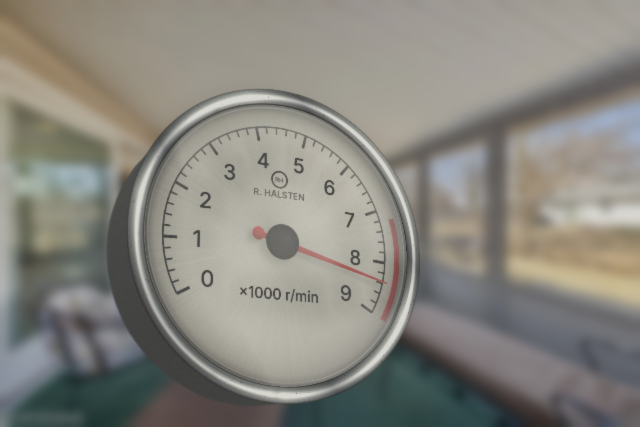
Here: 8400
